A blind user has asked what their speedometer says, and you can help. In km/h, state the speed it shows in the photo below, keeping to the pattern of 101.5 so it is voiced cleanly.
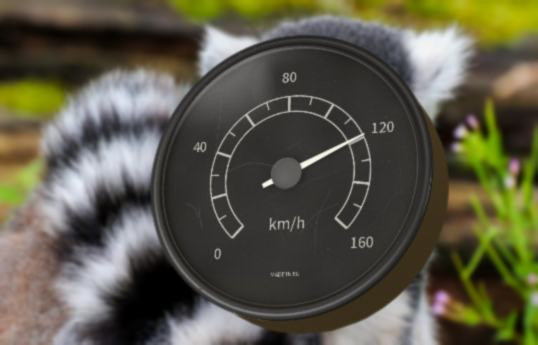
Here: 120
